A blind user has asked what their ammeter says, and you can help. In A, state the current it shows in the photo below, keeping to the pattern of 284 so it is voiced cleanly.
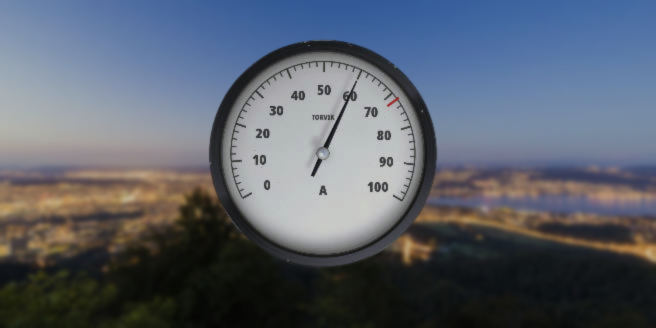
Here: 60
